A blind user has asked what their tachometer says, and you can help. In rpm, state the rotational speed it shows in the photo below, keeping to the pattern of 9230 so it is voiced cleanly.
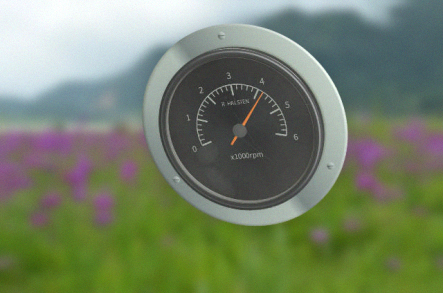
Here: 4200
